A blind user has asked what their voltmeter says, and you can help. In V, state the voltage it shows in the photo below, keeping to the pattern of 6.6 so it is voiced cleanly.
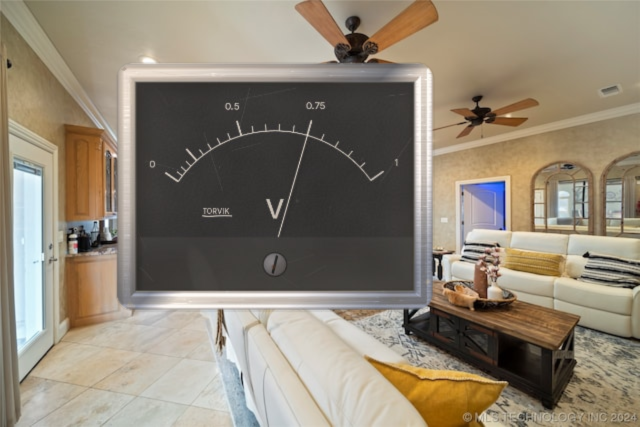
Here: 0.75
